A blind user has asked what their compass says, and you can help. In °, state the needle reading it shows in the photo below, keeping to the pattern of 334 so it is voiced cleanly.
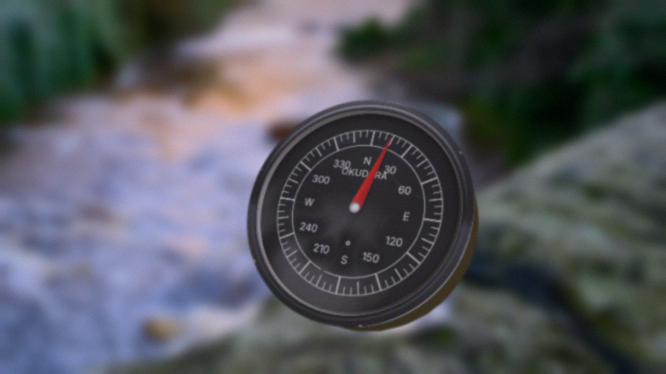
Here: 15
